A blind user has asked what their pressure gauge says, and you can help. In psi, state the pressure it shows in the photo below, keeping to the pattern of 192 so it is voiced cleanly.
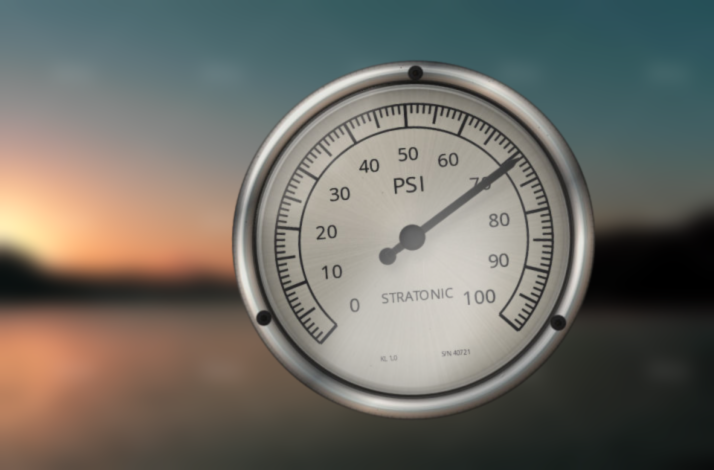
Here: 71
